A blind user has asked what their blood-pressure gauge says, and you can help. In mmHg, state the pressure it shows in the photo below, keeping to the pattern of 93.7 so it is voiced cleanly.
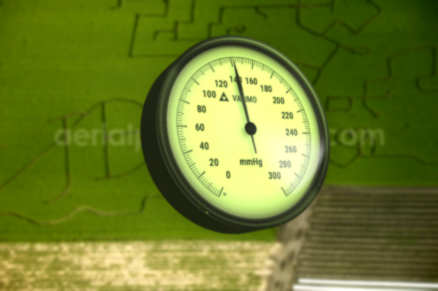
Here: 140
